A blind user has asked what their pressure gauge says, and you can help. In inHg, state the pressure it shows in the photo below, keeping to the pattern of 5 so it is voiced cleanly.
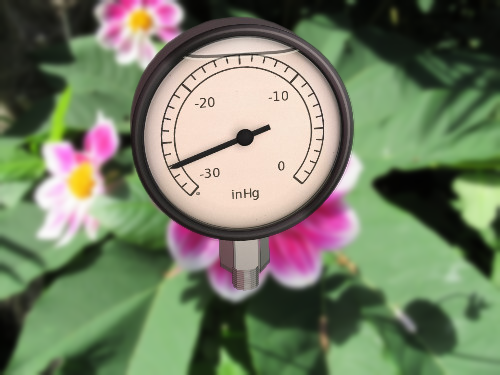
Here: -27
